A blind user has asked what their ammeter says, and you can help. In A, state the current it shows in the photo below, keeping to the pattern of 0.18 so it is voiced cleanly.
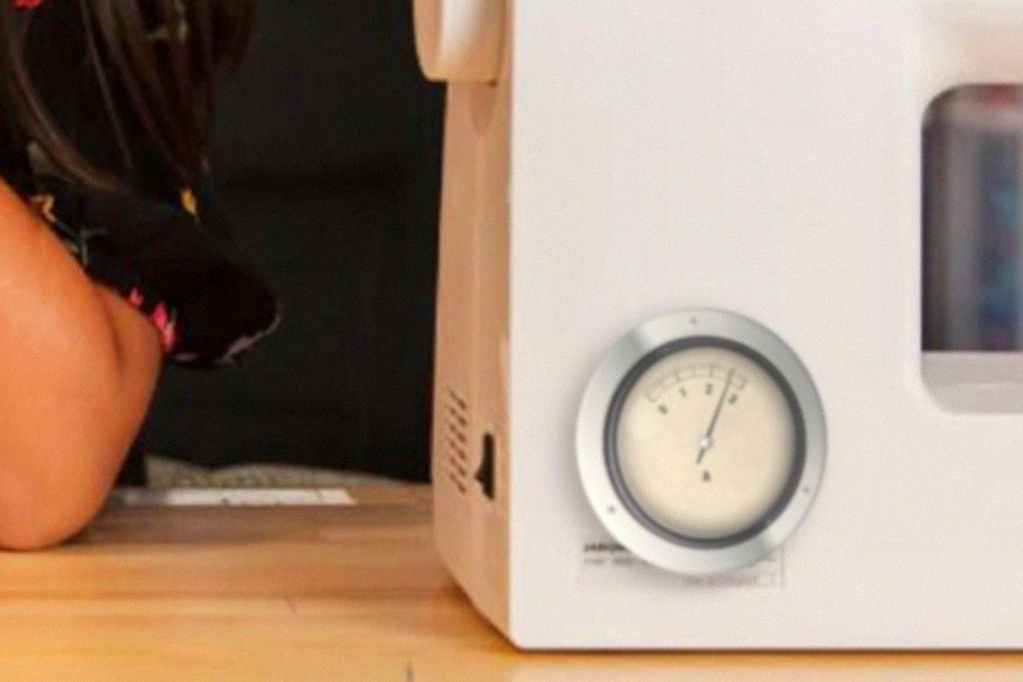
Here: 2.5
